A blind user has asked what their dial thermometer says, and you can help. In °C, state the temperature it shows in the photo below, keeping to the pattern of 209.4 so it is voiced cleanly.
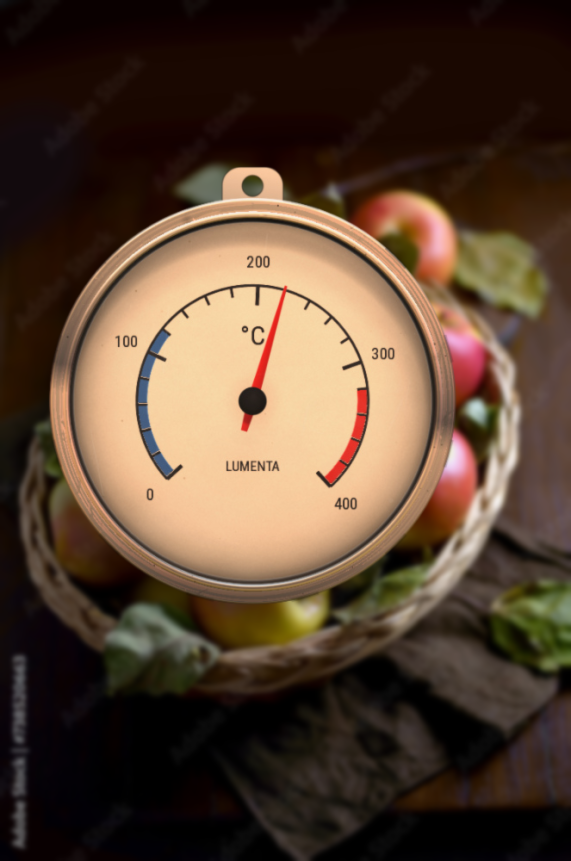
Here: 220
